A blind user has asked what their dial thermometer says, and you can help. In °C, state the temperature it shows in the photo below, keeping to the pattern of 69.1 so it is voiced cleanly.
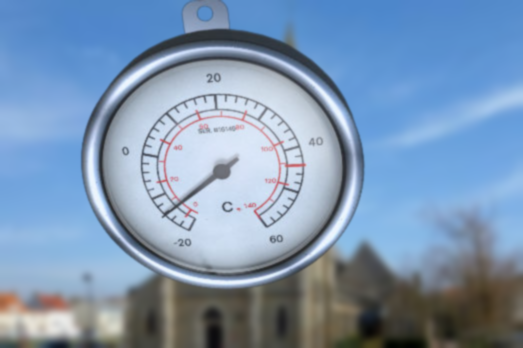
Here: -14
